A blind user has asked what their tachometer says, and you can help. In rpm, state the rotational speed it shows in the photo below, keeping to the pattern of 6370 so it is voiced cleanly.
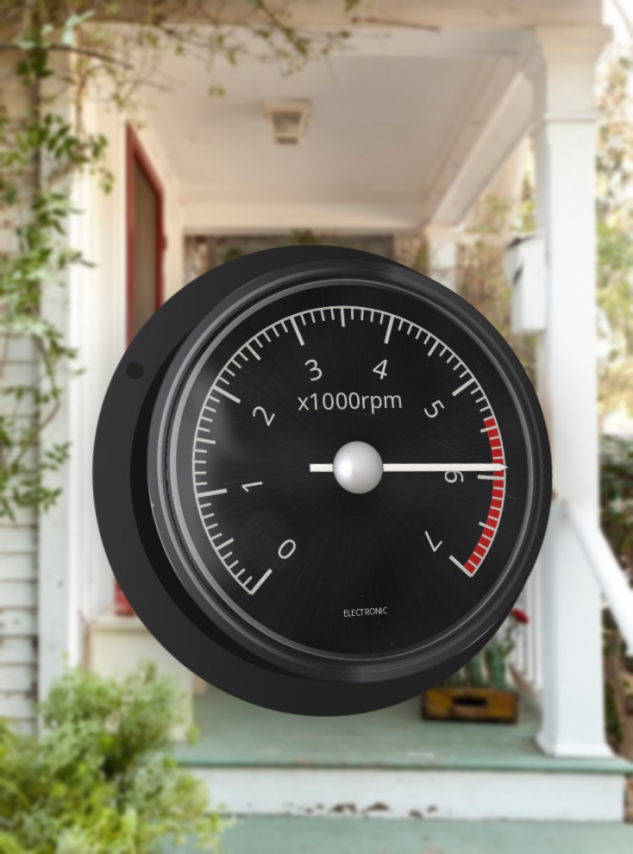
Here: 5900
